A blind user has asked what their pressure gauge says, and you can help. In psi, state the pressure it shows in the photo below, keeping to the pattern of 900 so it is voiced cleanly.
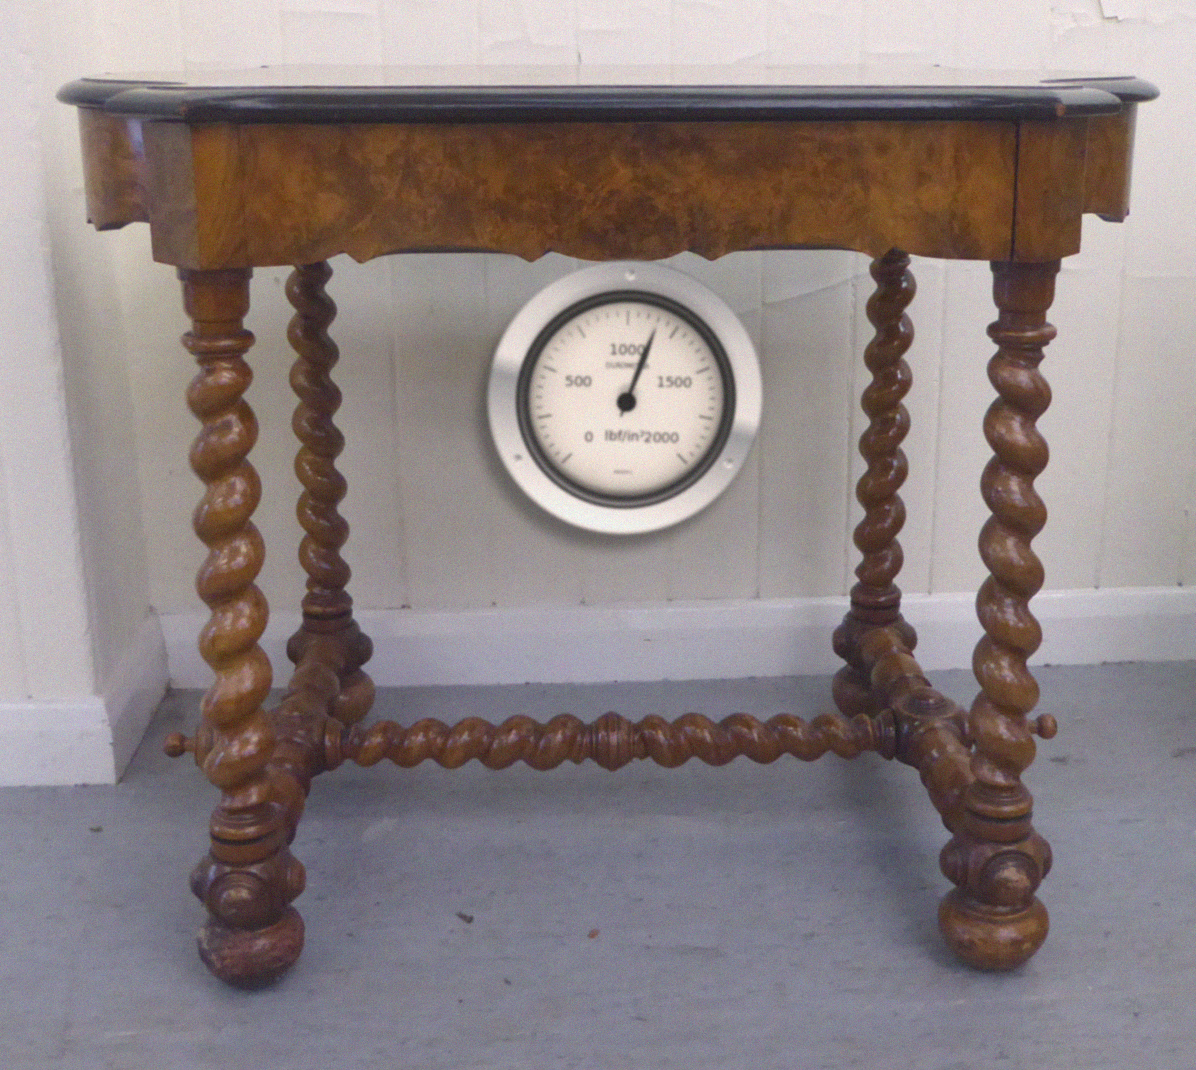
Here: 1150
